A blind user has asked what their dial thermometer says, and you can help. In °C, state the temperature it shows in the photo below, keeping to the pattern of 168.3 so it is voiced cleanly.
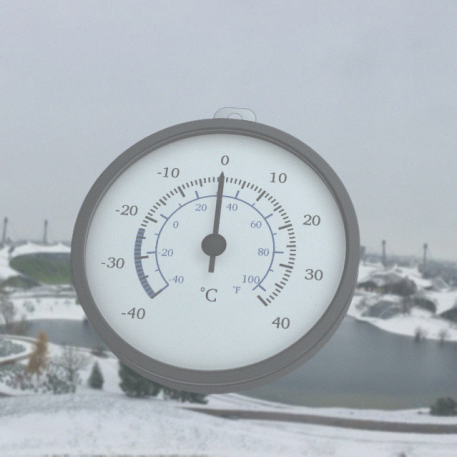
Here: 0
